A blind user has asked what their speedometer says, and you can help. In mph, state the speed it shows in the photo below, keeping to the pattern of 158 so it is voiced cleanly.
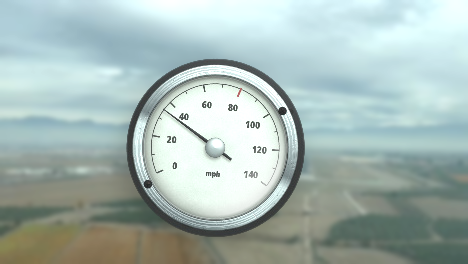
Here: 35
